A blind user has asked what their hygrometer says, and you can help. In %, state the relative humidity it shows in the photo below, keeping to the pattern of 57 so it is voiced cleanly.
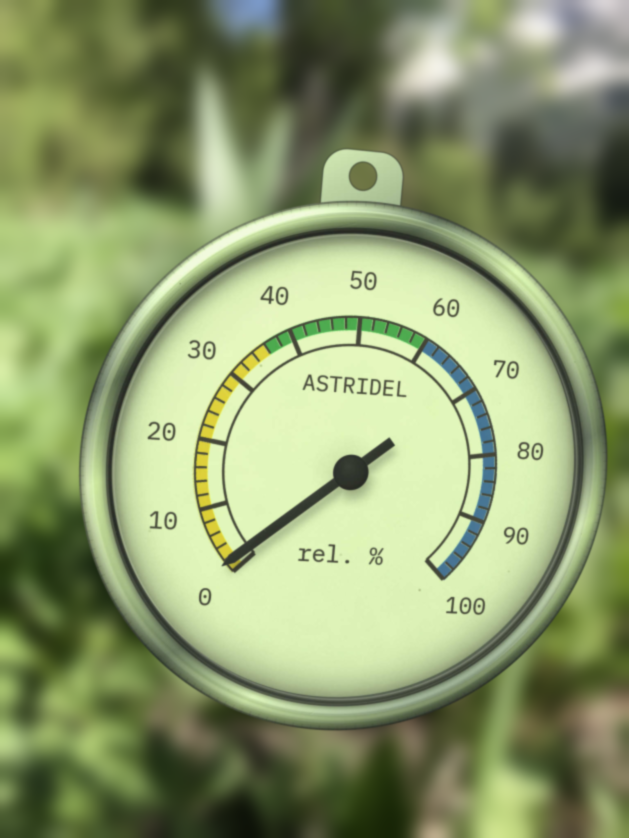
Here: 2
